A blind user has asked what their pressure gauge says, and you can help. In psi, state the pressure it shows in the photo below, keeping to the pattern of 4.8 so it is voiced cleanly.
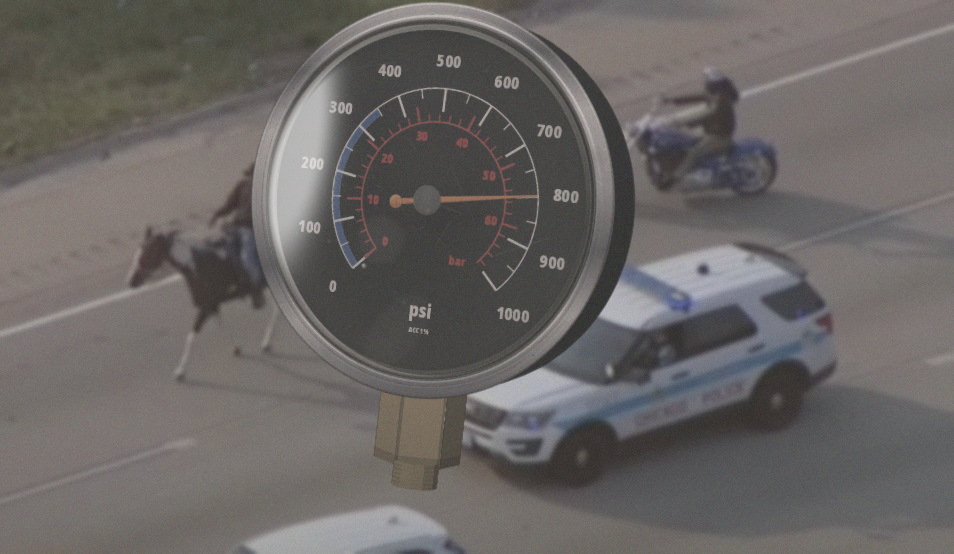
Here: 800
